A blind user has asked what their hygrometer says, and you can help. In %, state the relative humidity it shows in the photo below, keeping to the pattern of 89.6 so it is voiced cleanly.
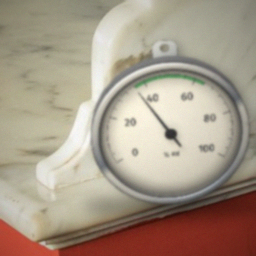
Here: 36
